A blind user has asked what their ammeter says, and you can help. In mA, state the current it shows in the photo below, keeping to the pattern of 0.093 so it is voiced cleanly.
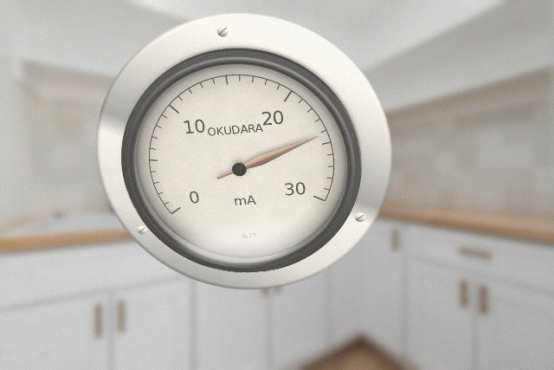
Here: 24
